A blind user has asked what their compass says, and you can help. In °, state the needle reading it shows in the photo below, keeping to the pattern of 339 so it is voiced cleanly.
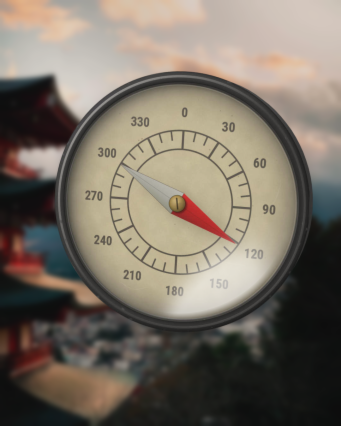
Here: 120
